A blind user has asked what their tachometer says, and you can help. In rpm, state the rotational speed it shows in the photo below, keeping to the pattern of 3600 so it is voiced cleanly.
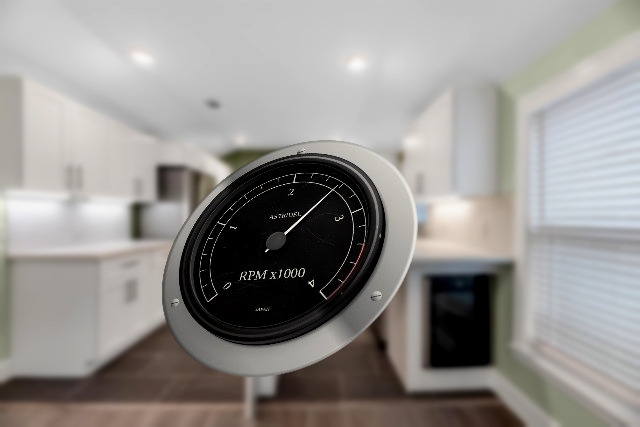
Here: 2600
